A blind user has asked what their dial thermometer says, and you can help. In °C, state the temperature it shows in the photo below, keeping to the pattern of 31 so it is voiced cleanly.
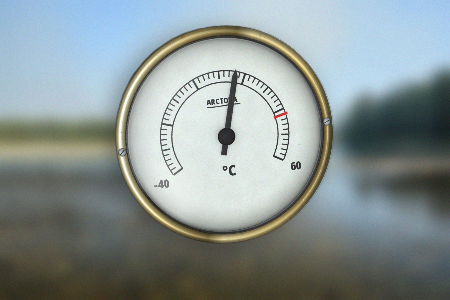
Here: 16
